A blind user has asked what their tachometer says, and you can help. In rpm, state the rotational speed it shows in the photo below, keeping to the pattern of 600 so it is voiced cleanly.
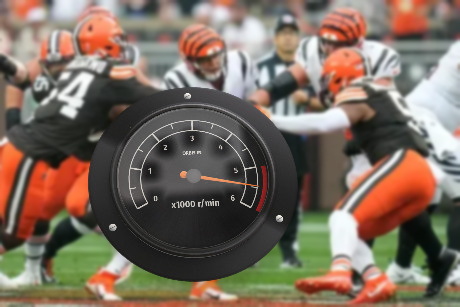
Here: 5500
